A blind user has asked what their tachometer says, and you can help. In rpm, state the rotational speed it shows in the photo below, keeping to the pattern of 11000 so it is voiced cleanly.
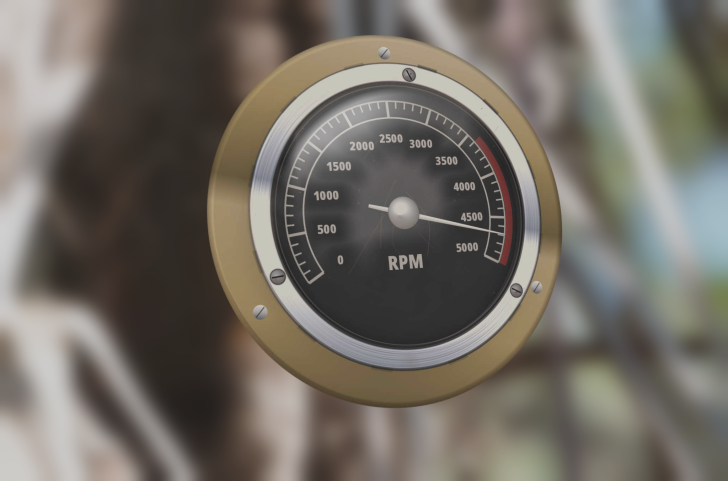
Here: 4700
